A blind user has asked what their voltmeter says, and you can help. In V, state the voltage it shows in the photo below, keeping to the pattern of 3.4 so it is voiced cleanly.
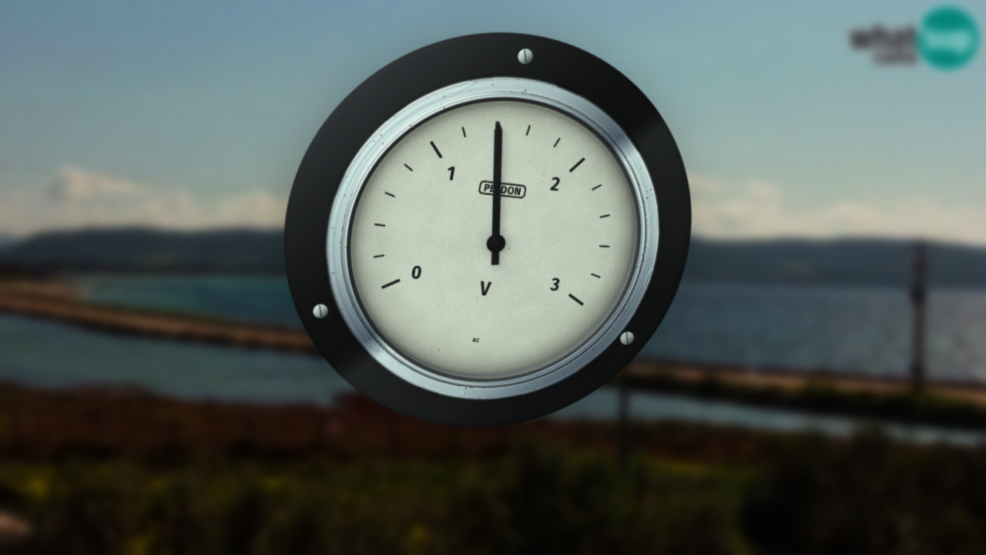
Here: 1.4
